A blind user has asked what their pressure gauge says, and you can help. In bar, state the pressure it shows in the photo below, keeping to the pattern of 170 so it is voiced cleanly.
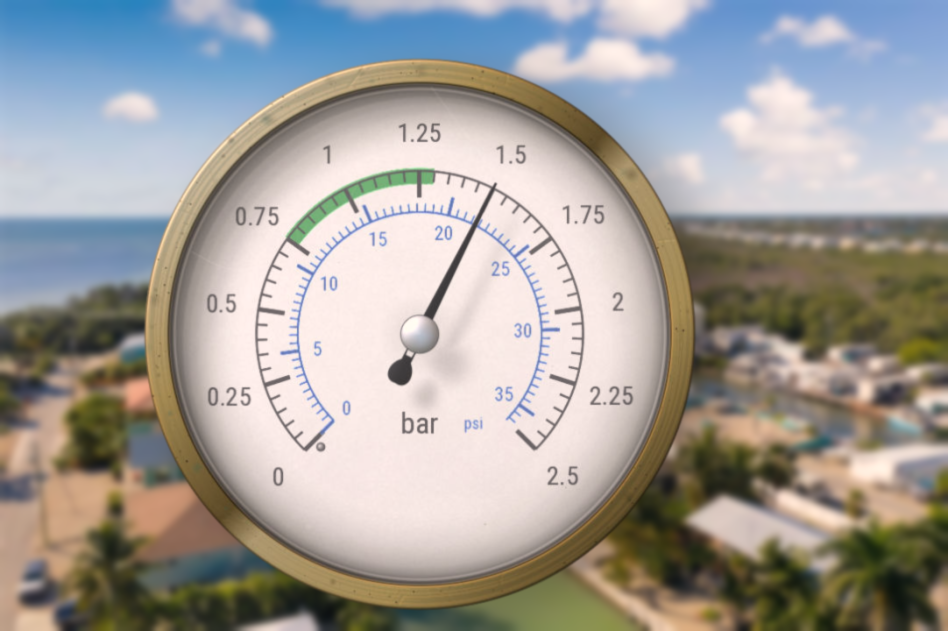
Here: 1.5
